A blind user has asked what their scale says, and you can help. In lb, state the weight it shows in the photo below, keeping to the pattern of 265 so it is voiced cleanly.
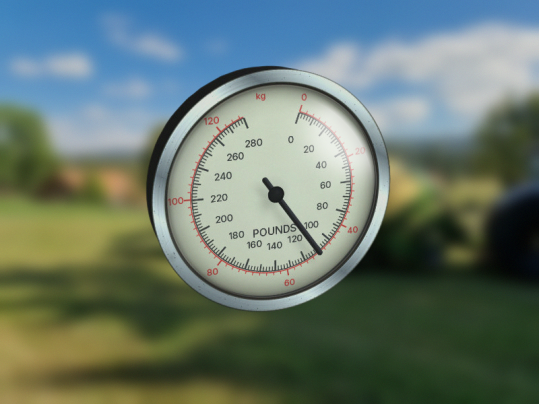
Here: 110
